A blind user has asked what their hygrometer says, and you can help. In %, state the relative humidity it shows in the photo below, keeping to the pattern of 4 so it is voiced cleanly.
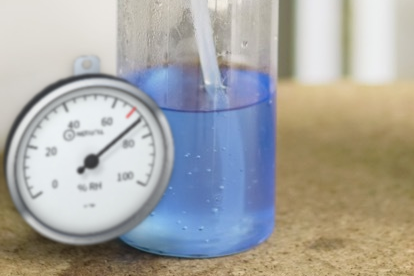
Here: 72
